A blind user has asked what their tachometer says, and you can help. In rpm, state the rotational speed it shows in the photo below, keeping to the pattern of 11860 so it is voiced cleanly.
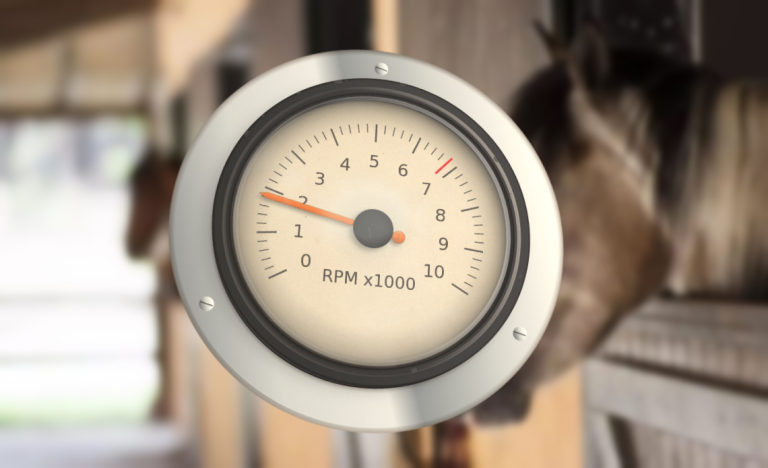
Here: 1800
